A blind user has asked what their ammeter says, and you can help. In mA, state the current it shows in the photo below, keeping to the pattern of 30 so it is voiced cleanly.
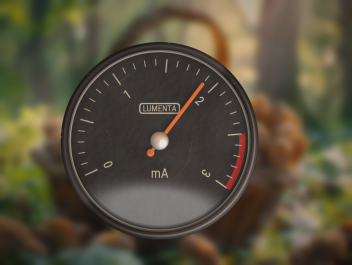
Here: 1.9
